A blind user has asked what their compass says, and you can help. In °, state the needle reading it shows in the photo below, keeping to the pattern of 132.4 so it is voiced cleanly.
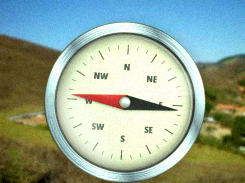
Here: 275
